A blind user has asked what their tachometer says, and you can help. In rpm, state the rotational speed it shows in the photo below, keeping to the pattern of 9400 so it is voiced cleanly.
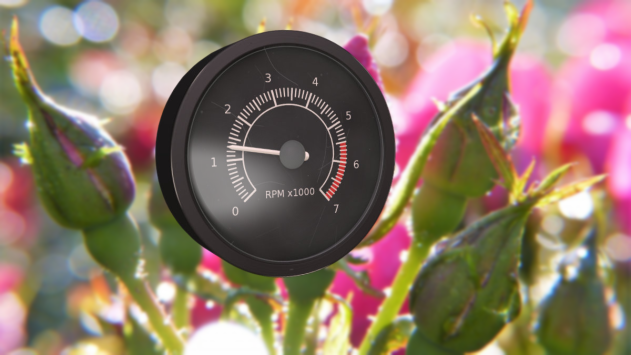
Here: 1300
